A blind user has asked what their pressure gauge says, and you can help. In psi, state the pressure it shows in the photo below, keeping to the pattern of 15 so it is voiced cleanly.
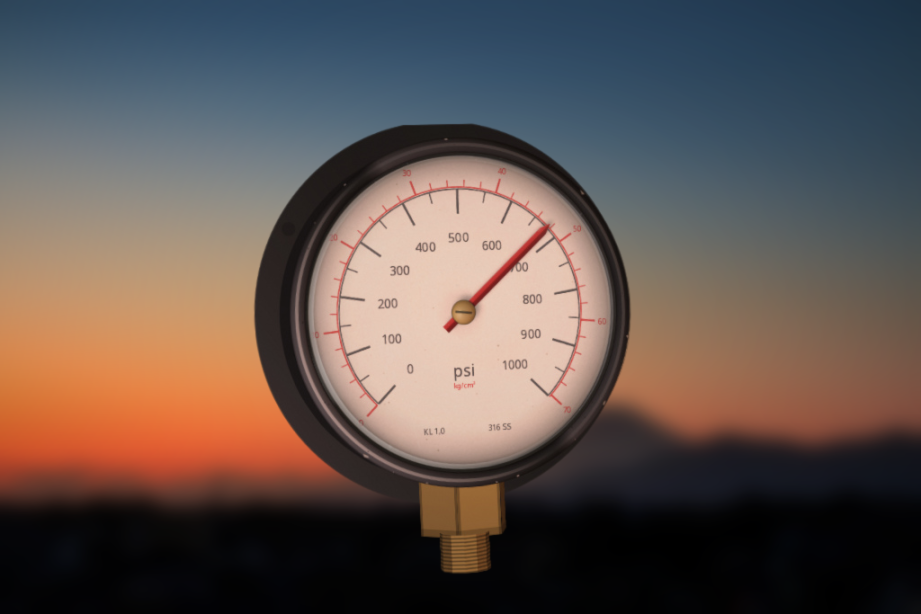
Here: 675
